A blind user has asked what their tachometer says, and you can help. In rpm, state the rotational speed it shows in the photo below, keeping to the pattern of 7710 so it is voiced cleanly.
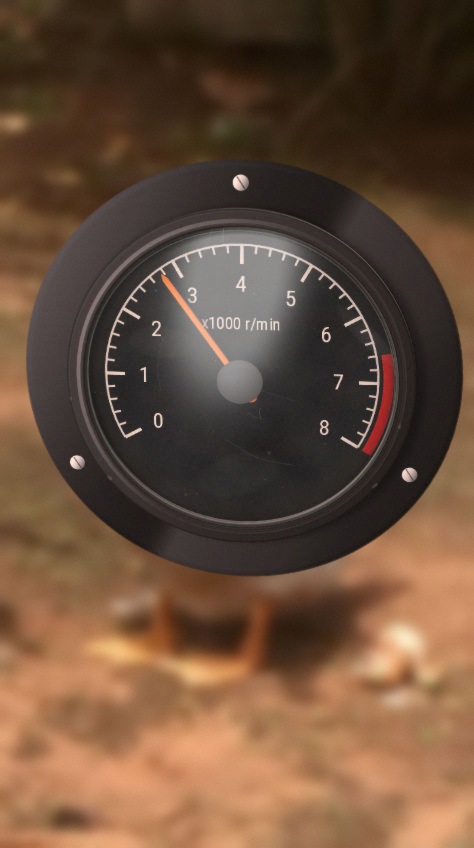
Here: 2800
